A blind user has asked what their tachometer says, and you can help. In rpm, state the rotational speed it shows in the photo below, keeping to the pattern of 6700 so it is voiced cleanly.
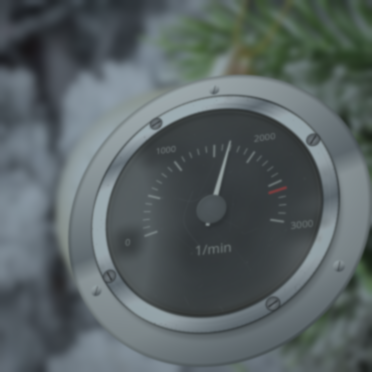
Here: 1700
